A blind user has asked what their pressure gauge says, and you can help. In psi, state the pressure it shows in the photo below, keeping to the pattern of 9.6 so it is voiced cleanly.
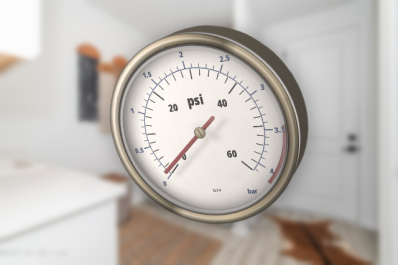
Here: 1
